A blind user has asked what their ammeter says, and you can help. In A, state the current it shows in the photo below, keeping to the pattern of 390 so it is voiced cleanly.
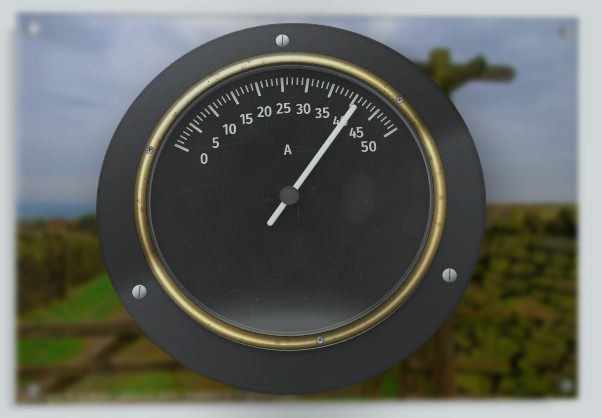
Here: 41
